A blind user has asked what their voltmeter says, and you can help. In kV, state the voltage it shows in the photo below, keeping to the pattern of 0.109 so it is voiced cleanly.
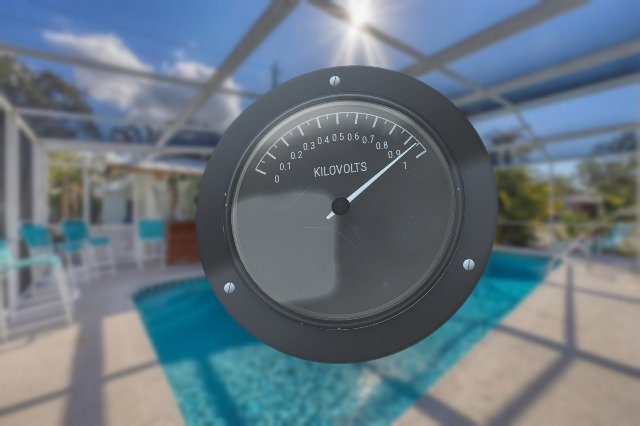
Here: 0.95
